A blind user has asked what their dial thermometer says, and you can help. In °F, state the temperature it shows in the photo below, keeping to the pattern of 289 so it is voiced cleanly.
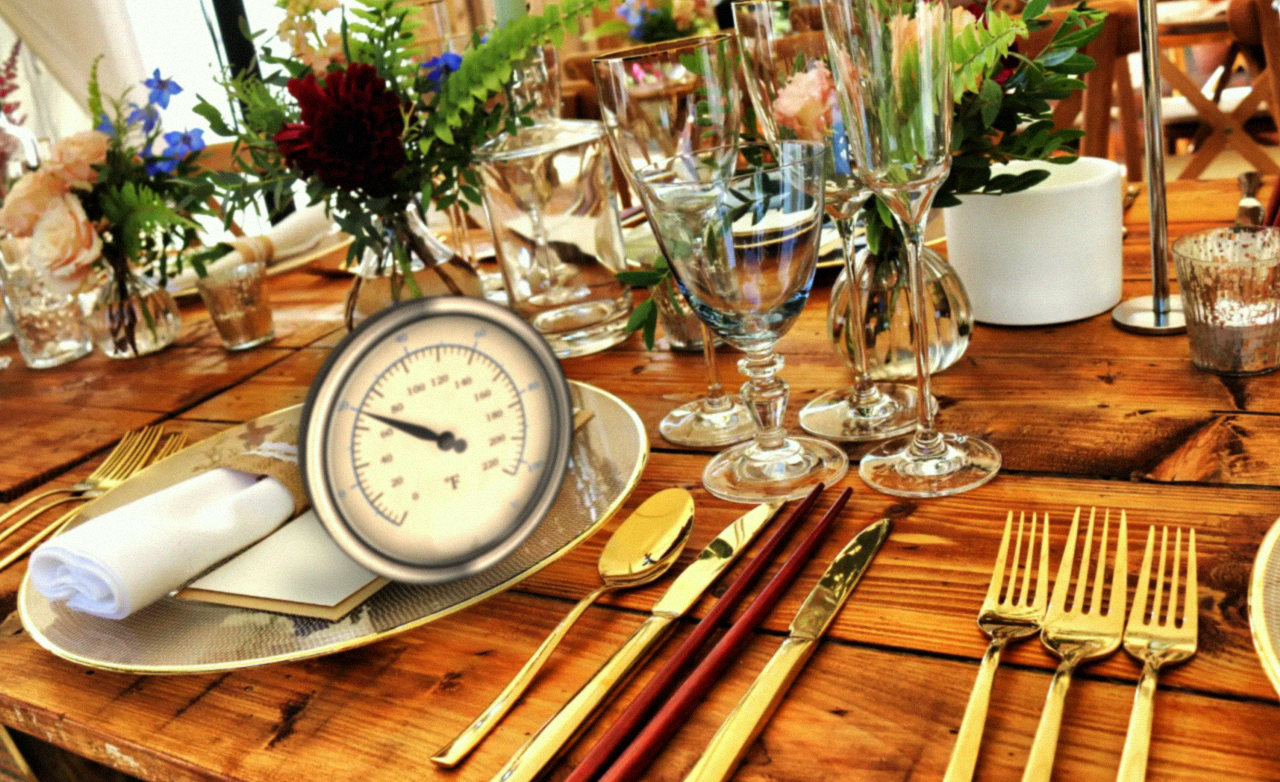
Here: 68
